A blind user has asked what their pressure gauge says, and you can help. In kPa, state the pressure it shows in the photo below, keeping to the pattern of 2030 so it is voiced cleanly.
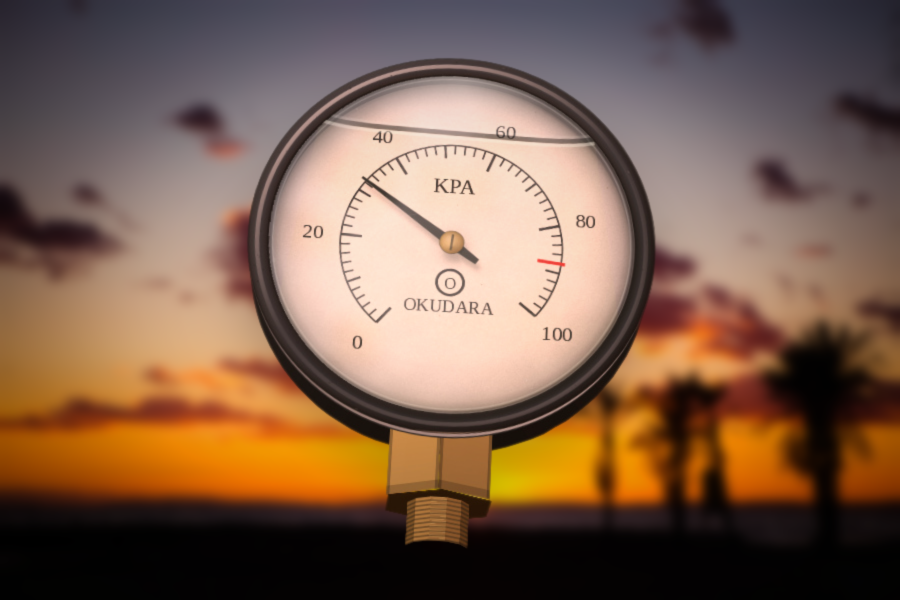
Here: 32
